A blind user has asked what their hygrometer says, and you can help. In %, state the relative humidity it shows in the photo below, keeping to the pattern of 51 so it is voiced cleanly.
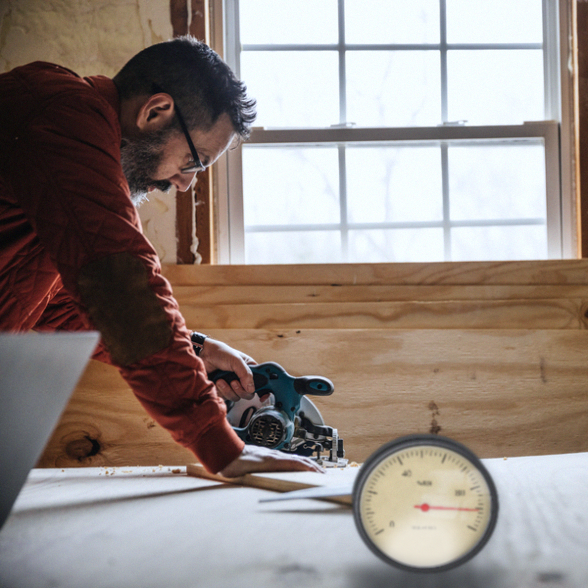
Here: 90
